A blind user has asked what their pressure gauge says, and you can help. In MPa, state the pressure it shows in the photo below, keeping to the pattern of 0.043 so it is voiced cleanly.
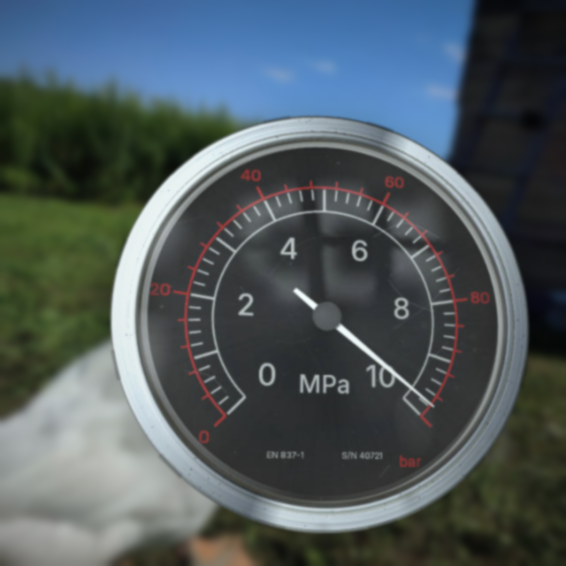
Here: 9.8
